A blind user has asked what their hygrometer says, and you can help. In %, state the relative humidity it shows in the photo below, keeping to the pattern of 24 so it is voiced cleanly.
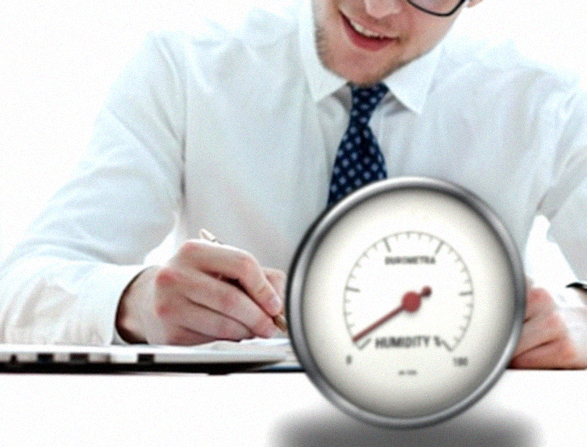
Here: 4
